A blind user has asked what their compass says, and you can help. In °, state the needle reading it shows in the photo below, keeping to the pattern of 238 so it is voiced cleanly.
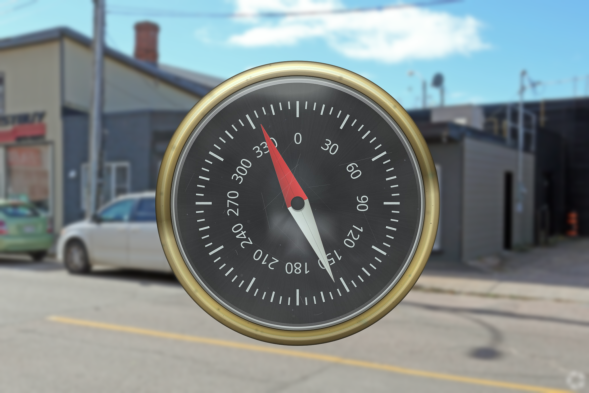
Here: 335
